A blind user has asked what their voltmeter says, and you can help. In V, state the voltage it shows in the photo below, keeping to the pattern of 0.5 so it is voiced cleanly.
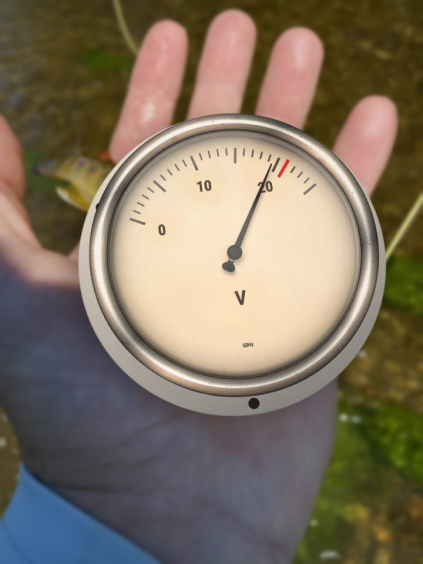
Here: 19.5
